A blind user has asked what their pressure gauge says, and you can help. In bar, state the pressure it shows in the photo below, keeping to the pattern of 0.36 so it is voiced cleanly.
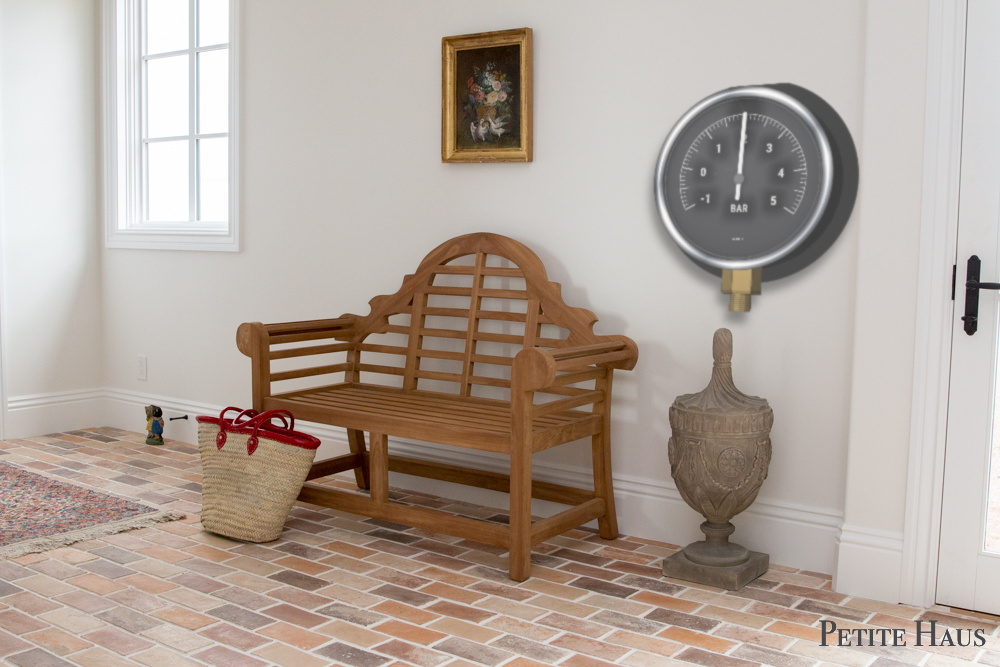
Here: 2
